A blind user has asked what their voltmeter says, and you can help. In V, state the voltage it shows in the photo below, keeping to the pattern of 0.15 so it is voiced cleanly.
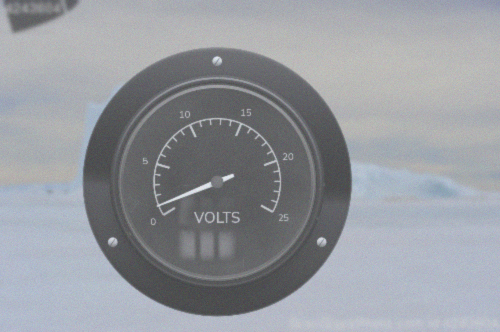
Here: 1
